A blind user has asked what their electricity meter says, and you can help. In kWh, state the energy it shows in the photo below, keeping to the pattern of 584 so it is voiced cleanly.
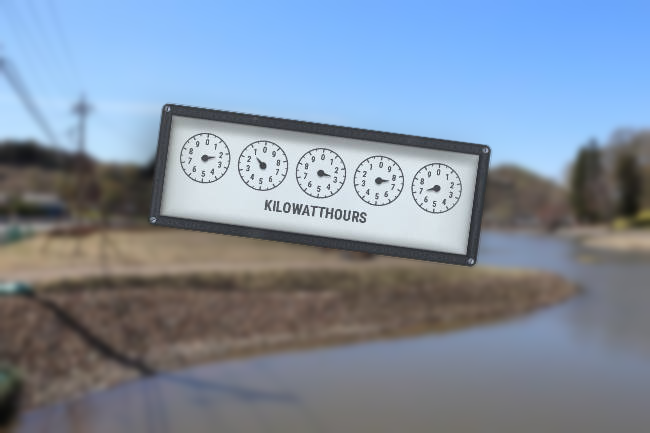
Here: 21277
